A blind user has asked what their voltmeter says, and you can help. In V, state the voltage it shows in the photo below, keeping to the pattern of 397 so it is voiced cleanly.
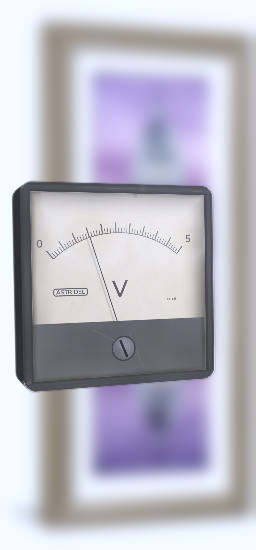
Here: 1.5
